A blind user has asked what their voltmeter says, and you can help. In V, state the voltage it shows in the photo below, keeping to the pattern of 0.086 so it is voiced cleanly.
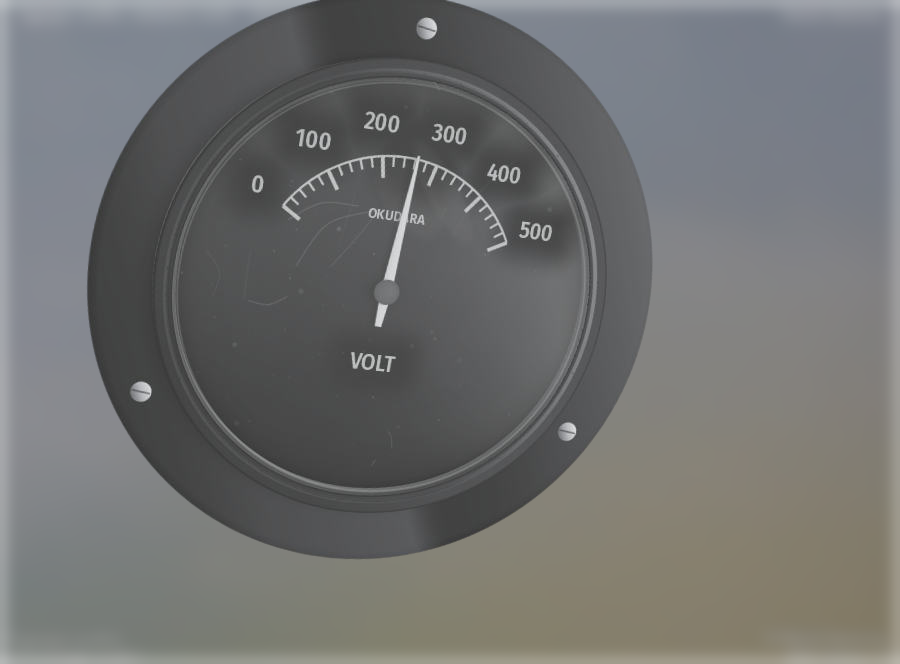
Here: 260
